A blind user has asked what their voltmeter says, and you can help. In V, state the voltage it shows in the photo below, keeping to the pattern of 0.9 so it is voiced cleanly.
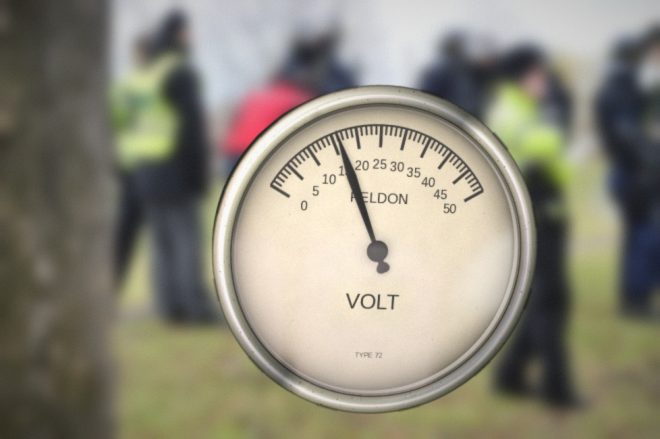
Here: 16
